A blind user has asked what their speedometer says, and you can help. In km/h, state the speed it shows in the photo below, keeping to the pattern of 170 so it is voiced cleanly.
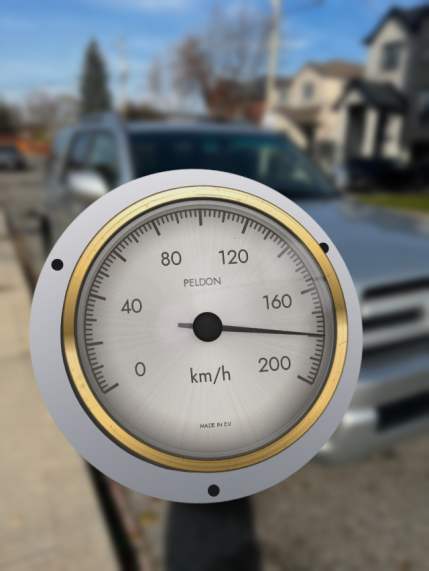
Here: 180
